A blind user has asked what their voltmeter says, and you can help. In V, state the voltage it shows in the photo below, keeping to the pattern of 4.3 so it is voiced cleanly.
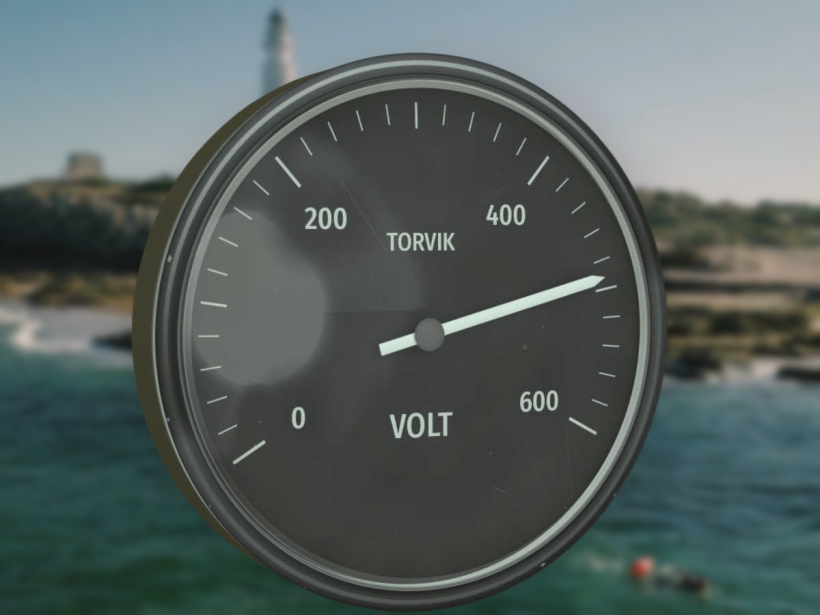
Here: 490
